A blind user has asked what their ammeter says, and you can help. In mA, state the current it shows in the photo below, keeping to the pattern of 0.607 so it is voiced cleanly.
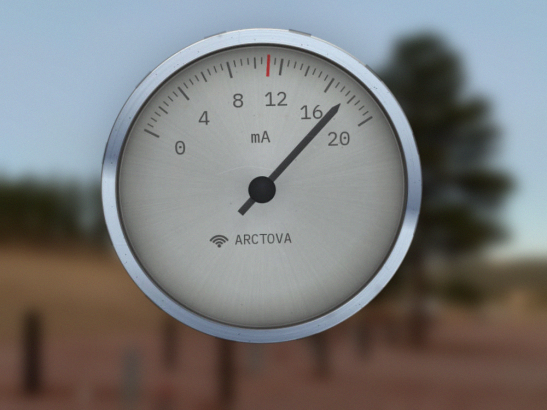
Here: 17.5
